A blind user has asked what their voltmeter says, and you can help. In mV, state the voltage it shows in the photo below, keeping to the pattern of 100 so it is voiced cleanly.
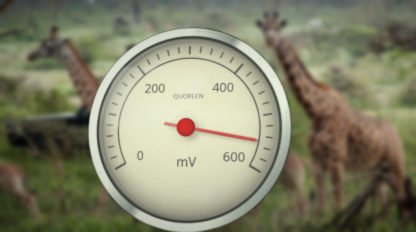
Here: 550
